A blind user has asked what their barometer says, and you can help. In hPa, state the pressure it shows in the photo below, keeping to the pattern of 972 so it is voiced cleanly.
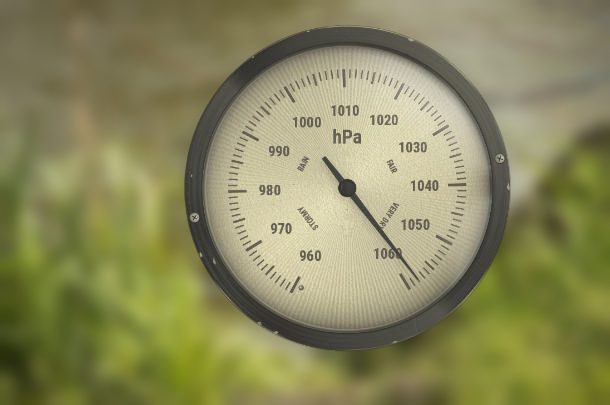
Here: 1058
